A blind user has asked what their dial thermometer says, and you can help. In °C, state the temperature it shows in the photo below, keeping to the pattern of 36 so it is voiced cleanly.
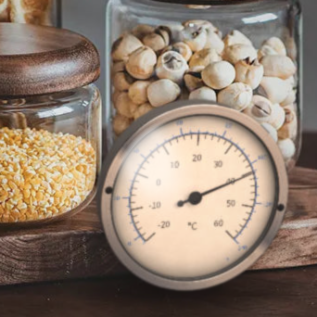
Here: 40
